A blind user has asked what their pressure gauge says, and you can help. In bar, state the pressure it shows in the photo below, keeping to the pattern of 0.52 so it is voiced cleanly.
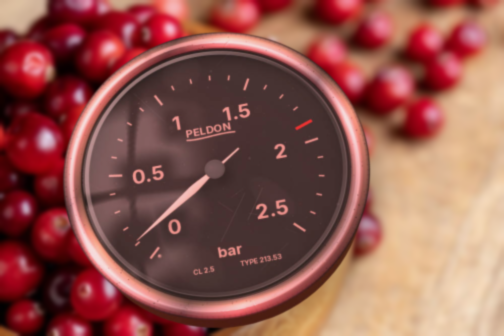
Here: 0.1
